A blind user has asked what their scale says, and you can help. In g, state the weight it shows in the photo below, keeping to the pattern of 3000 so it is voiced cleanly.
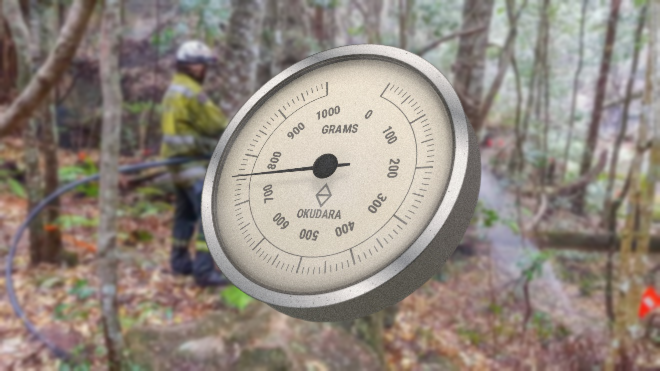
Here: 750
